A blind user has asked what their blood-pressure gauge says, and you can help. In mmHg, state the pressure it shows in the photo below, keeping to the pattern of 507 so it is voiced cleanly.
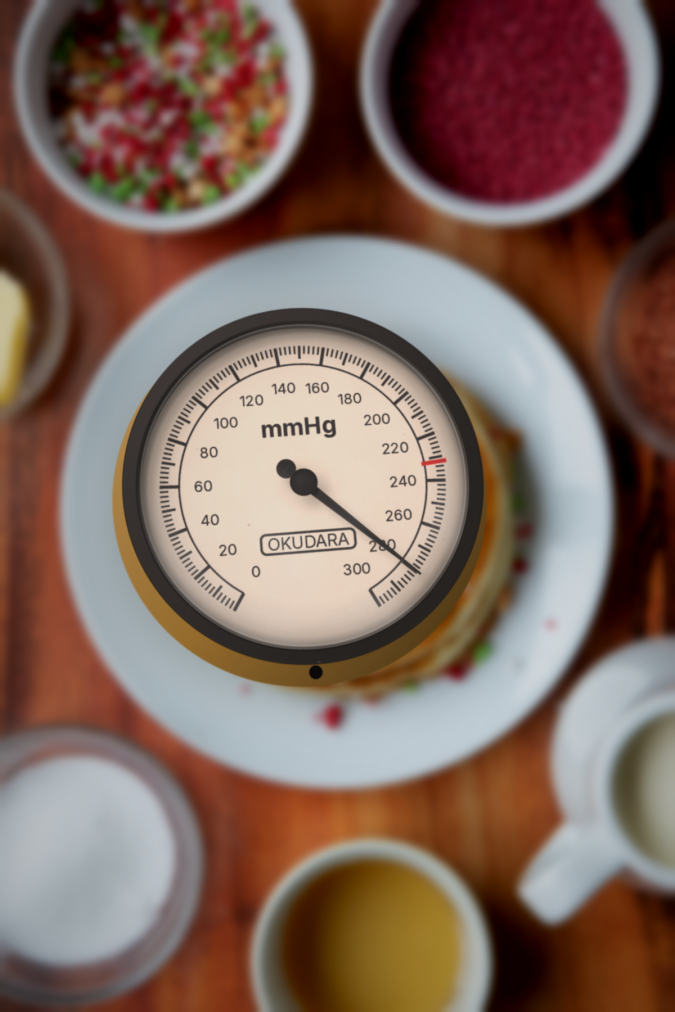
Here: 280
